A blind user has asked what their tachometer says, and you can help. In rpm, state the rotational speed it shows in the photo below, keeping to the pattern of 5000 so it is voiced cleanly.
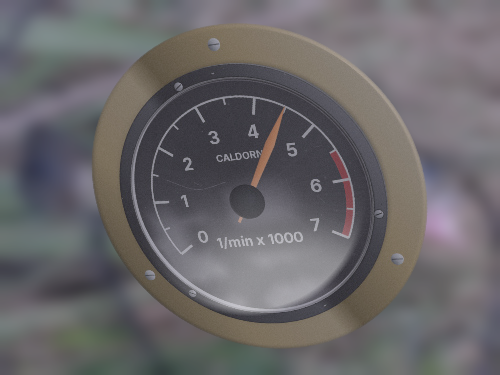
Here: 4500
